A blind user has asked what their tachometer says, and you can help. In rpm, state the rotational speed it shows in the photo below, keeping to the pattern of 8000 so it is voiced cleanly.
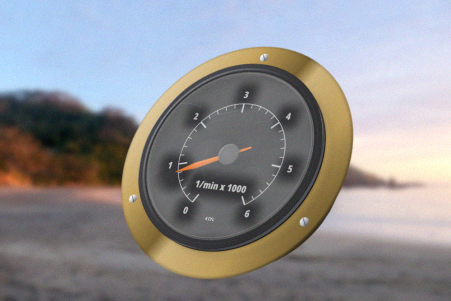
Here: 800
